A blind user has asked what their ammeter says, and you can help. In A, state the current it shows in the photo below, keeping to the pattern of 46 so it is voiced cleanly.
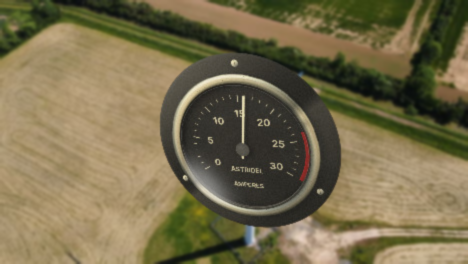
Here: 16
